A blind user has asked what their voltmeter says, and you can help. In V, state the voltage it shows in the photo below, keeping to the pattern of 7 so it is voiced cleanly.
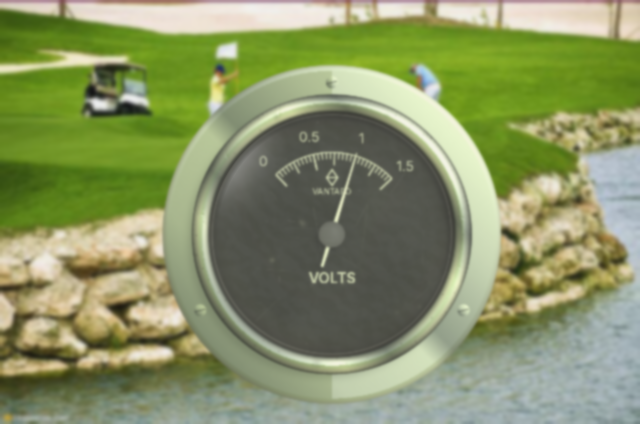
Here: 1
